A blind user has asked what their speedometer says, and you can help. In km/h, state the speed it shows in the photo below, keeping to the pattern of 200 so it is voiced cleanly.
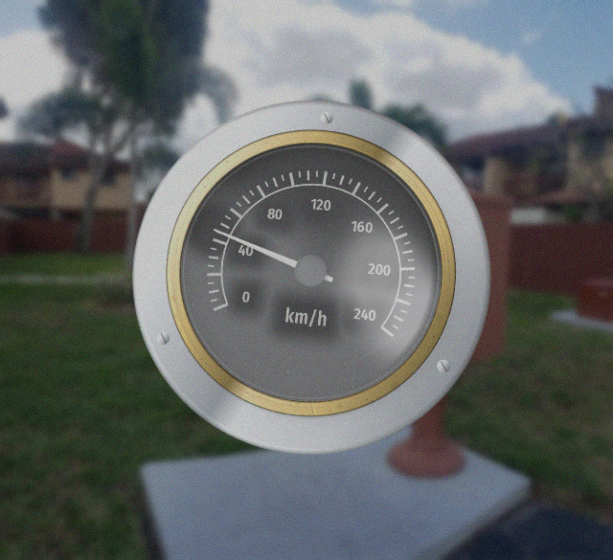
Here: 45
